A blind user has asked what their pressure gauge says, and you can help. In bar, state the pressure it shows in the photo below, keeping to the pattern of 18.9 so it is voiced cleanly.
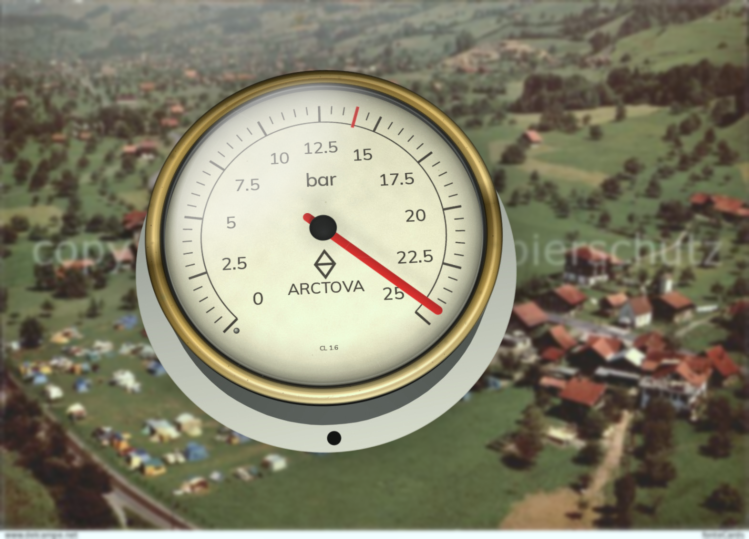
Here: 24.5
